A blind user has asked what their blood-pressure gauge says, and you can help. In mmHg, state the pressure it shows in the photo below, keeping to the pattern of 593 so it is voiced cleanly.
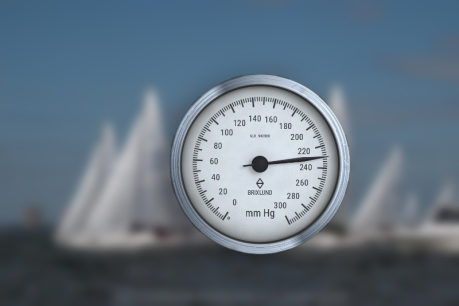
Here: 230
